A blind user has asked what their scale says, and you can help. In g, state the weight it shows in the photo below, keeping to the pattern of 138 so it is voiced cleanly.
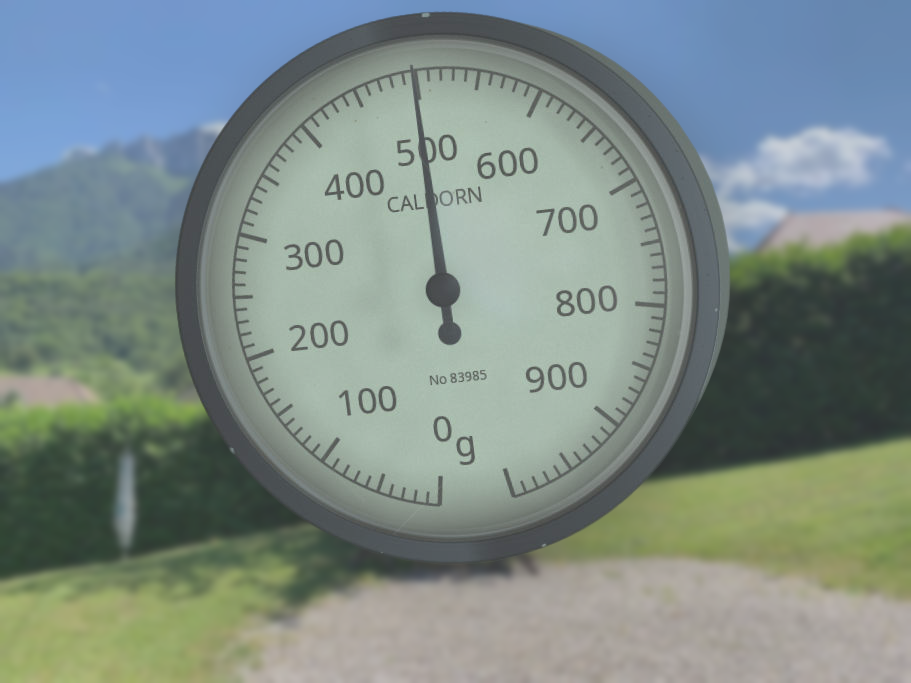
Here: 500
